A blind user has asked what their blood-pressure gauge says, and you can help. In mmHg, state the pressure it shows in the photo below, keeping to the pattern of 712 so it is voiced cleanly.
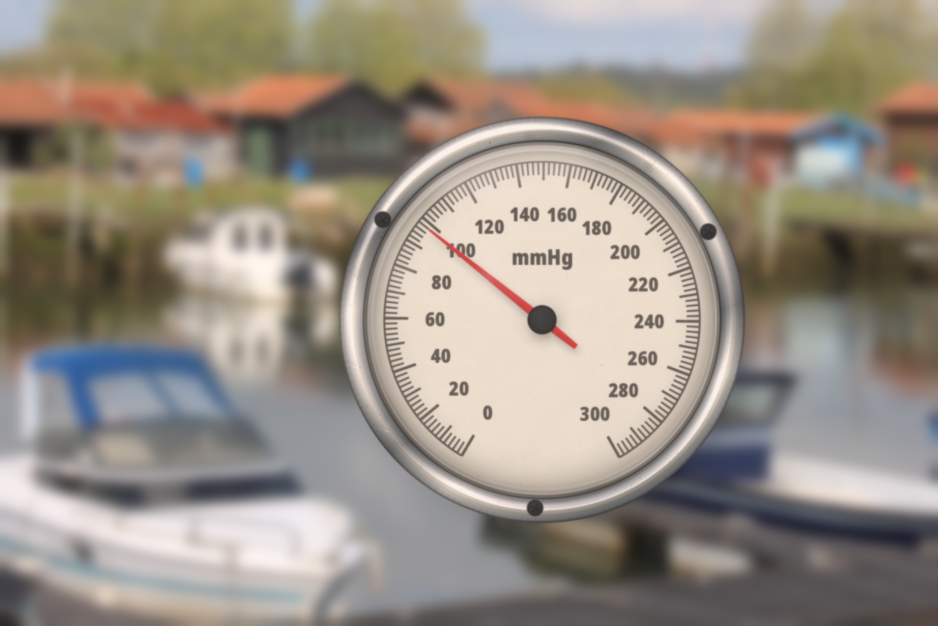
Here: 98
